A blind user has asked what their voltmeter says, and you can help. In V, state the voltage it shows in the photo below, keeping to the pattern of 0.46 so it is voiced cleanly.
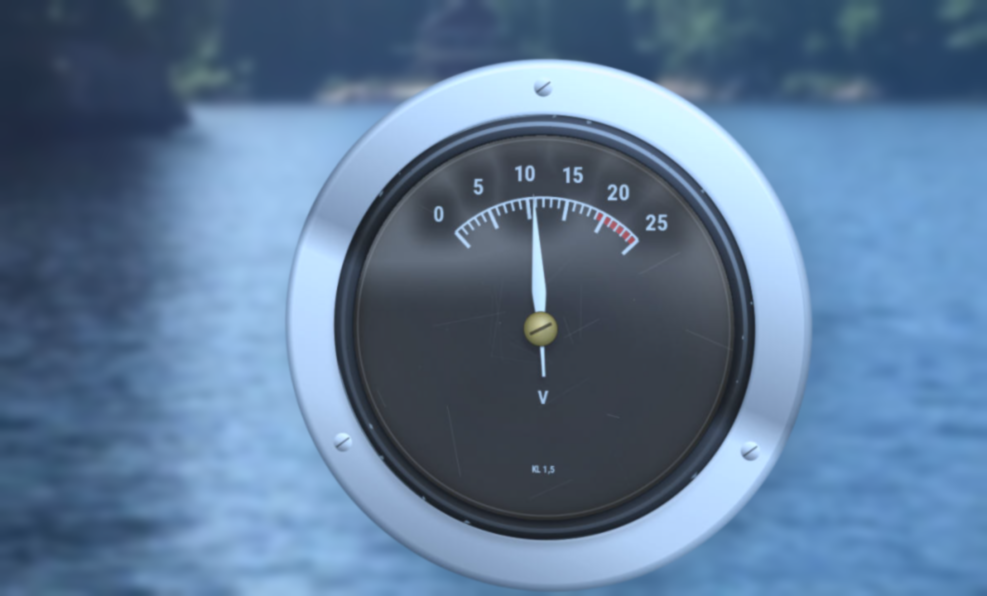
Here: 11
